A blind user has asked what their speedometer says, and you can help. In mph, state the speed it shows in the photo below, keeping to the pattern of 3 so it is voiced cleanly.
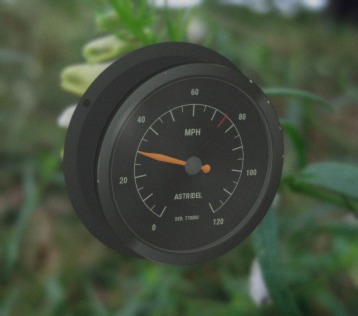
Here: 30
